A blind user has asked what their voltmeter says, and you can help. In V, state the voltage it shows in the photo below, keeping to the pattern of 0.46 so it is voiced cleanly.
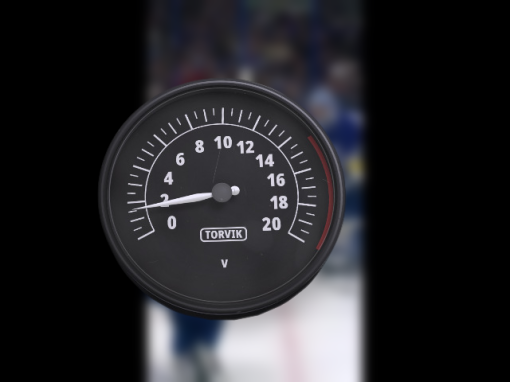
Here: 1.5
